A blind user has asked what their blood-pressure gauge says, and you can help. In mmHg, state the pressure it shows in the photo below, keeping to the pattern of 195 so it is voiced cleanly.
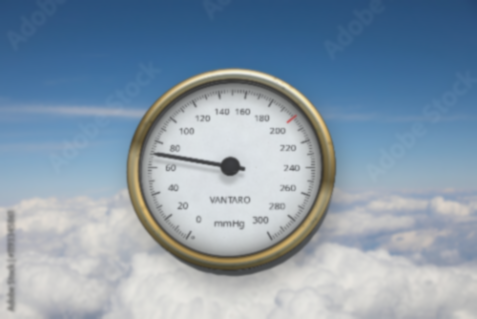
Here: 70
